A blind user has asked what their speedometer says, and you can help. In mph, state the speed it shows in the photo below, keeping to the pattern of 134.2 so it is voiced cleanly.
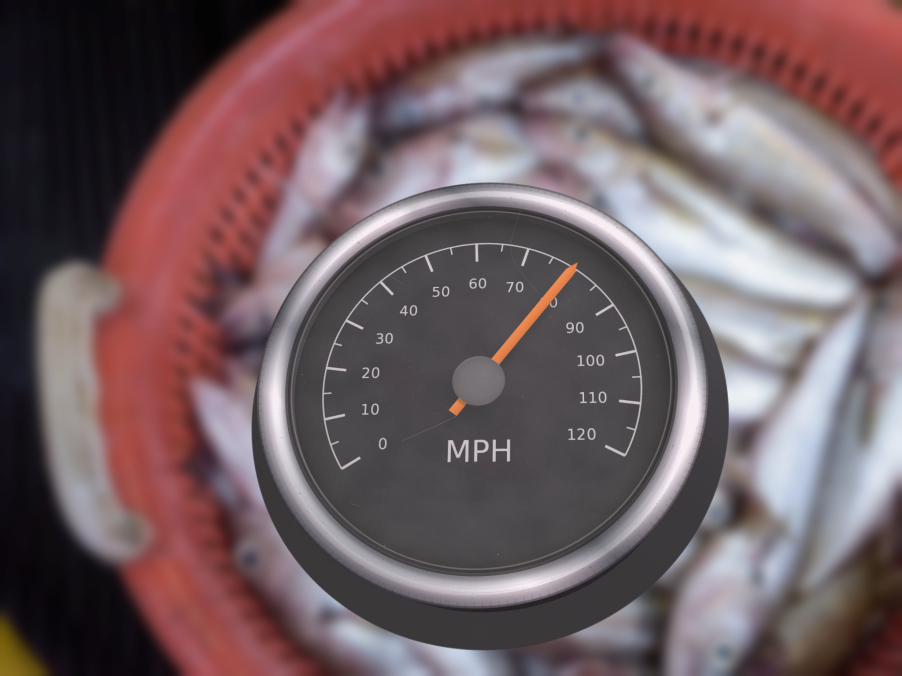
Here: 80
